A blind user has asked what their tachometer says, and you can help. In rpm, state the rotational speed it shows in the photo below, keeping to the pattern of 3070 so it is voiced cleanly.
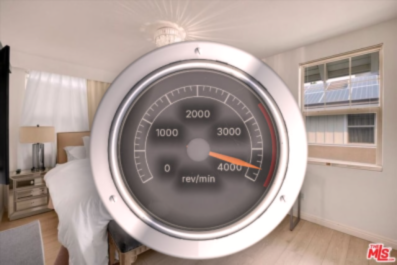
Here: 3800
